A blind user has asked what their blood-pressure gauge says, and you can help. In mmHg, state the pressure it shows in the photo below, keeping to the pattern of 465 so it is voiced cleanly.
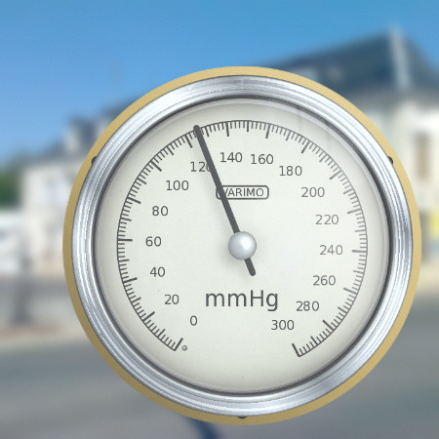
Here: 126
